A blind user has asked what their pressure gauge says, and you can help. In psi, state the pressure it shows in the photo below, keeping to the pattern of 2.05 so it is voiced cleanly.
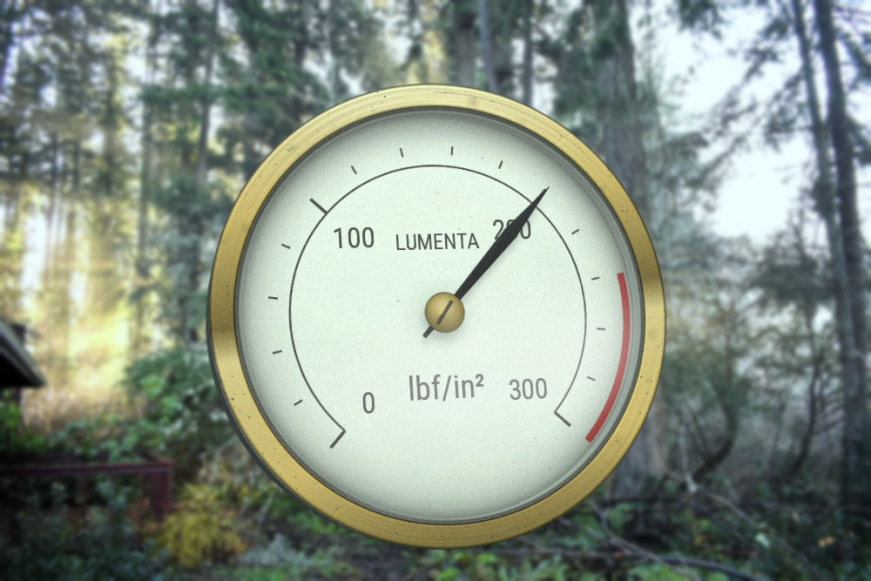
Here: 200
